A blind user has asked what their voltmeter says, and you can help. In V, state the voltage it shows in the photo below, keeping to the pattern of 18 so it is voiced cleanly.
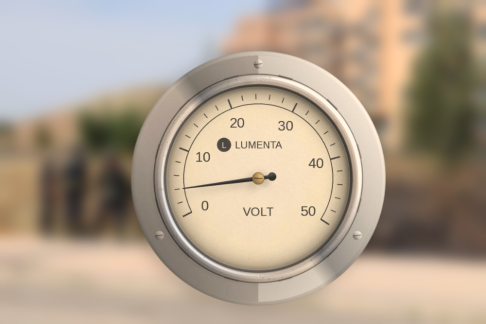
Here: 4
